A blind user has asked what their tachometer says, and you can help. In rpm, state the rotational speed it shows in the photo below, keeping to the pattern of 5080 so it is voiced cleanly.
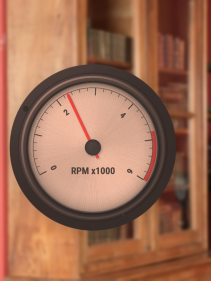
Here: 2300
